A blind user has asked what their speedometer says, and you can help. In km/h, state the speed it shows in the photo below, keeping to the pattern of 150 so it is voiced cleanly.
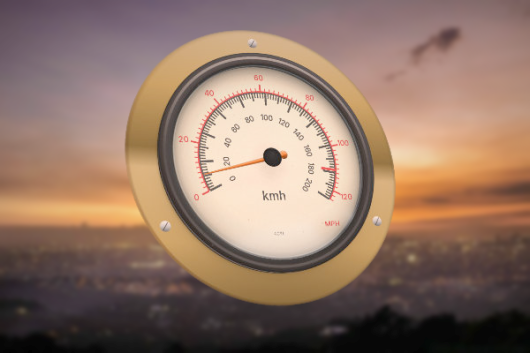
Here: 10
